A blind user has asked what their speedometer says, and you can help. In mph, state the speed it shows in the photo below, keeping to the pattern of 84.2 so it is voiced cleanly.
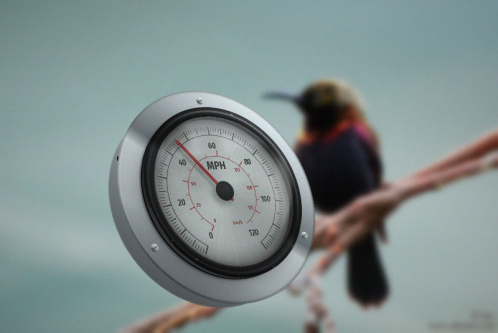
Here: 45
